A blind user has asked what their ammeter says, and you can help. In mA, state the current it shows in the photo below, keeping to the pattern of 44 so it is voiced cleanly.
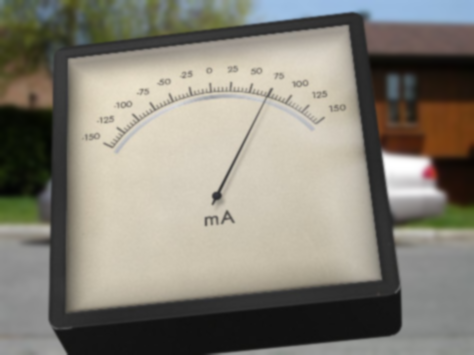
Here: 75
